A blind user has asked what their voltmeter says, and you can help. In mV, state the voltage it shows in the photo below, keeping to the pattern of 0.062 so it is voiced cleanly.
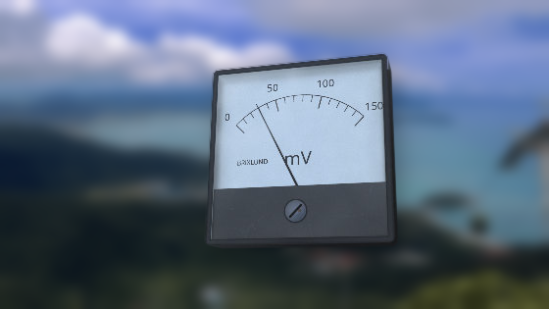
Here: 30
